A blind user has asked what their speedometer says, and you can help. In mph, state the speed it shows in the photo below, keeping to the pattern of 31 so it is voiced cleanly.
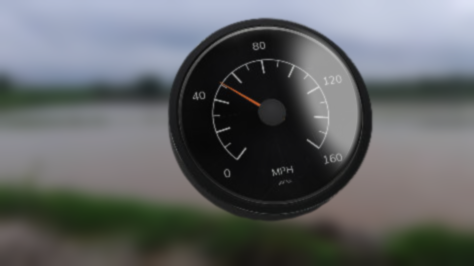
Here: 50
